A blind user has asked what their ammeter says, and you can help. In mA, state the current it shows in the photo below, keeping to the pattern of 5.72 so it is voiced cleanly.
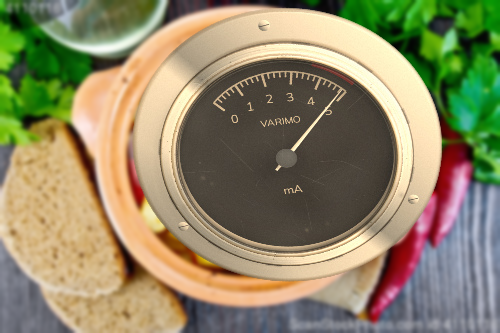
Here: 4.8
